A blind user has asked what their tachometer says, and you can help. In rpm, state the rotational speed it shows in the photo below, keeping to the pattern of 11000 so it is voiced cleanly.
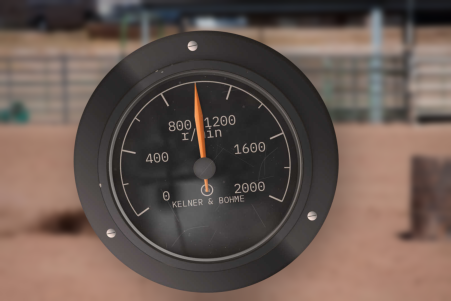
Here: 1000
